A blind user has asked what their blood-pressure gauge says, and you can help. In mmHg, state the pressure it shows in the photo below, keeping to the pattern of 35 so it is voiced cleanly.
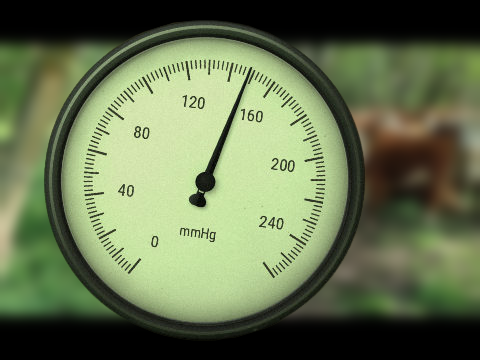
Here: 148
